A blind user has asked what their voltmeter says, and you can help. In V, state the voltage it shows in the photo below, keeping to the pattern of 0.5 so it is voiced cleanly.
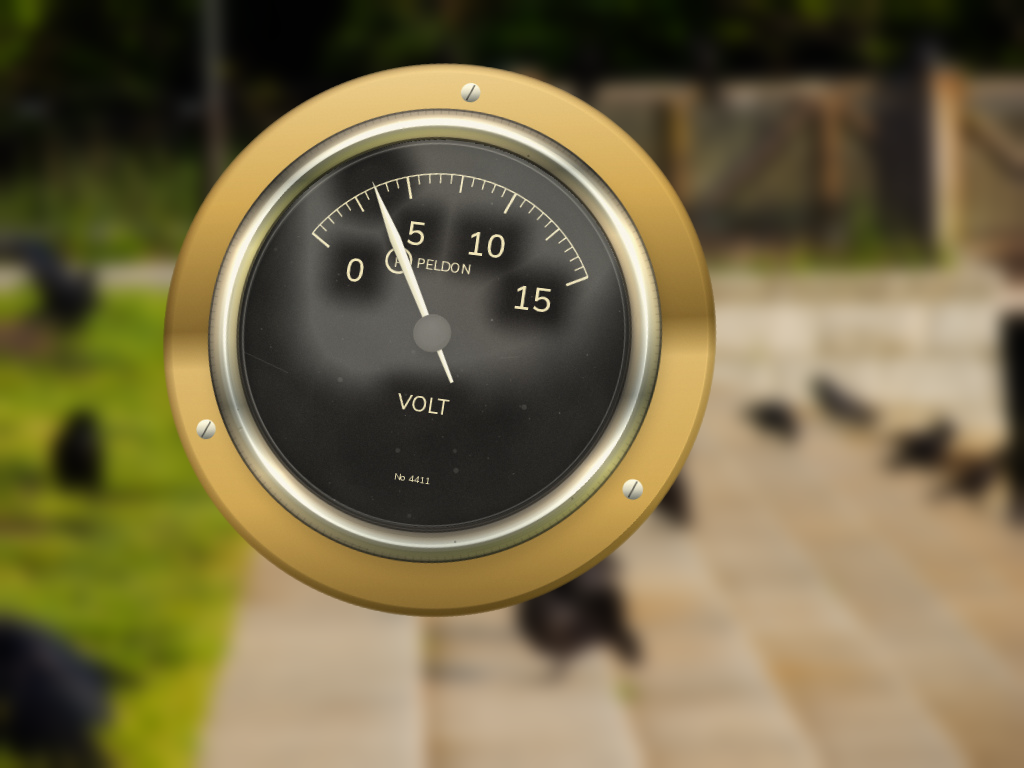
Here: 3.5
